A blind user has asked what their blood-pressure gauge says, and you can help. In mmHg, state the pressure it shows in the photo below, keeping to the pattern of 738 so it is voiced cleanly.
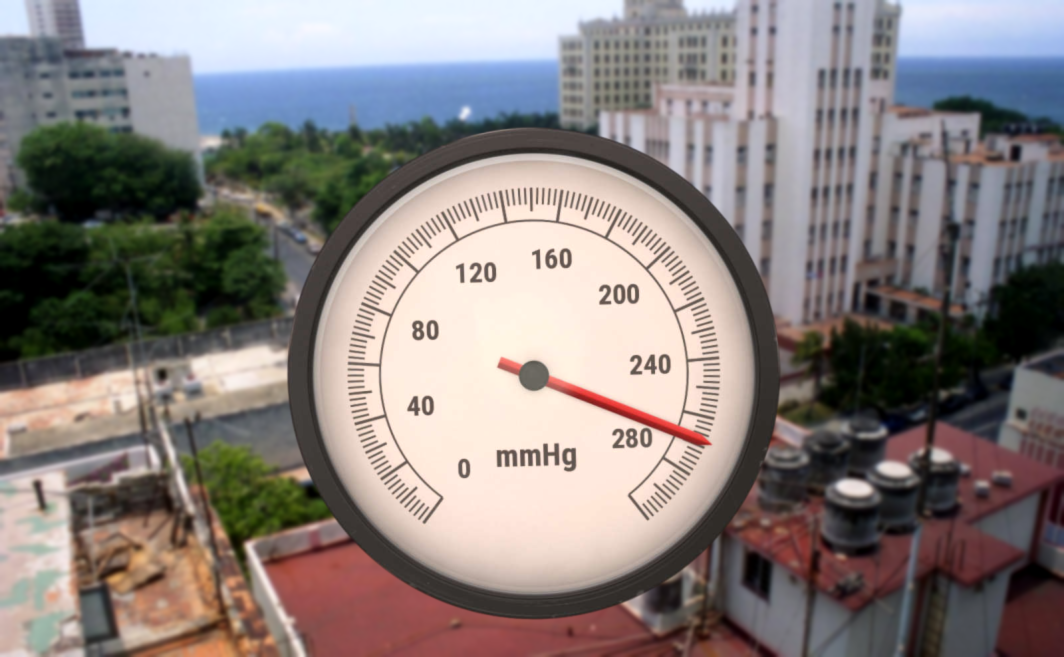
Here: 268
